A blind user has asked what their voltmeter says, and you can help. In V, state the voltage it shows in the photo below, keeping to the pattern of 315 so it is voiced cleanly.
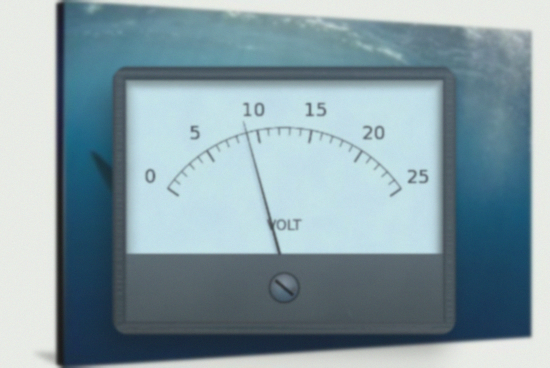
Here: 9
